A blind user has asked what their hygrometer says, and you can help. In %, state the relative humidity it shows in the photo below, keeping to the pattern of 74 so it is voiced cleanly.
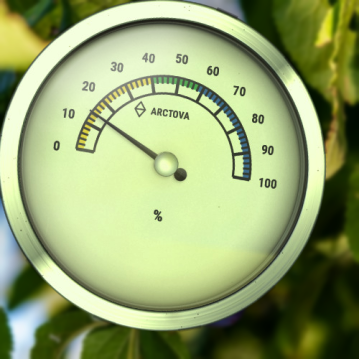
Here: 14
